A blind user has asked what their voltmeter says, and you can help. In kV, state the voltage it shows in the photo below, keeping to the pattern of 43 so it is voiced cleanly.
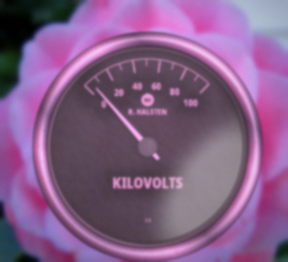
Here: 5
